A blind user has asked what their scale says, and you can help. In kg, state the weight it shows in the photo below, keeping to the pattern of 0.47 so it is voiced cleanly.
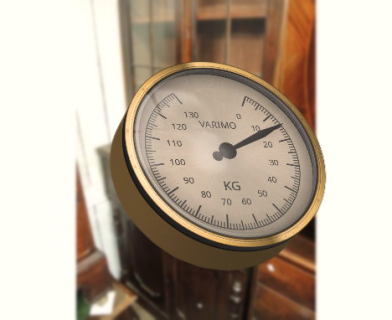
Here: 15
